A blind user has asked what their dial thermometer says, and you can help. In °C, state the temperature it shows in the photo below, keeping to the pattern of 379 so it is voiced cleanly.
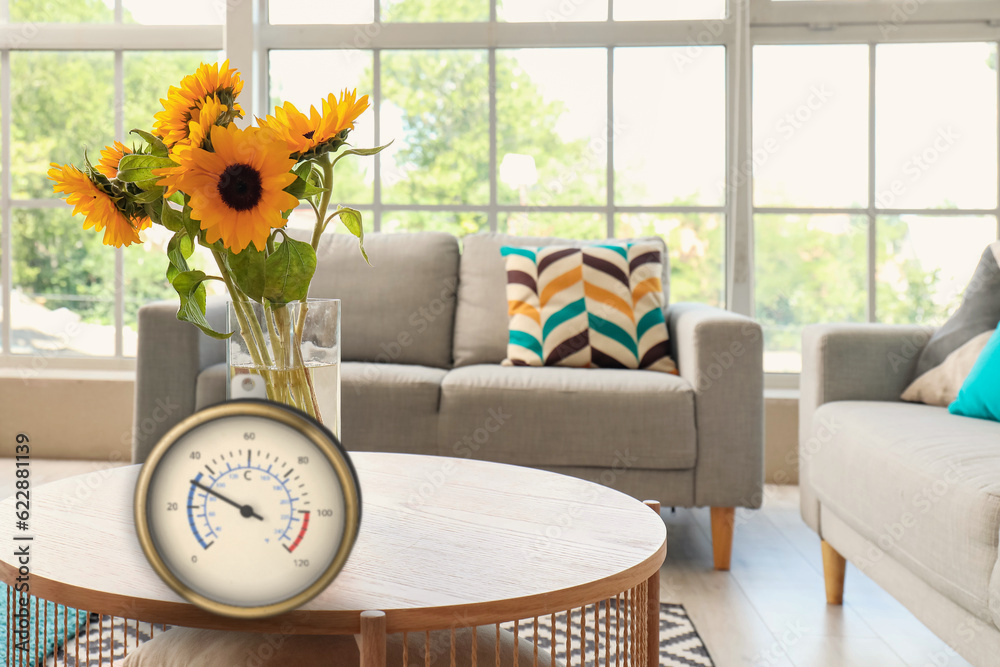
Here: 32
